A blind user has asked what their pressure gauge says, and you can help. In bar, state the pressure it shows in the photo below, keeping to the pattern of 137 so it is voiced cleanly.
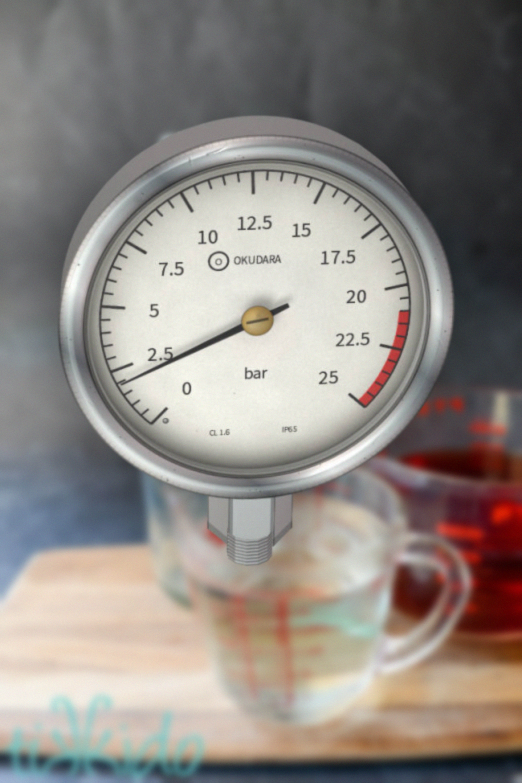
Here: 2
